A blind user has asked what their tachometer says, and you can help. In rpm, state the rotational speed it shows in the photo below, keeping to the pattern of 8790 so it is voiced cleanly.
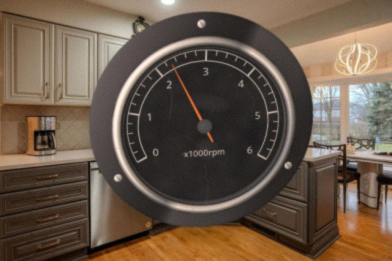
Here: 2300
